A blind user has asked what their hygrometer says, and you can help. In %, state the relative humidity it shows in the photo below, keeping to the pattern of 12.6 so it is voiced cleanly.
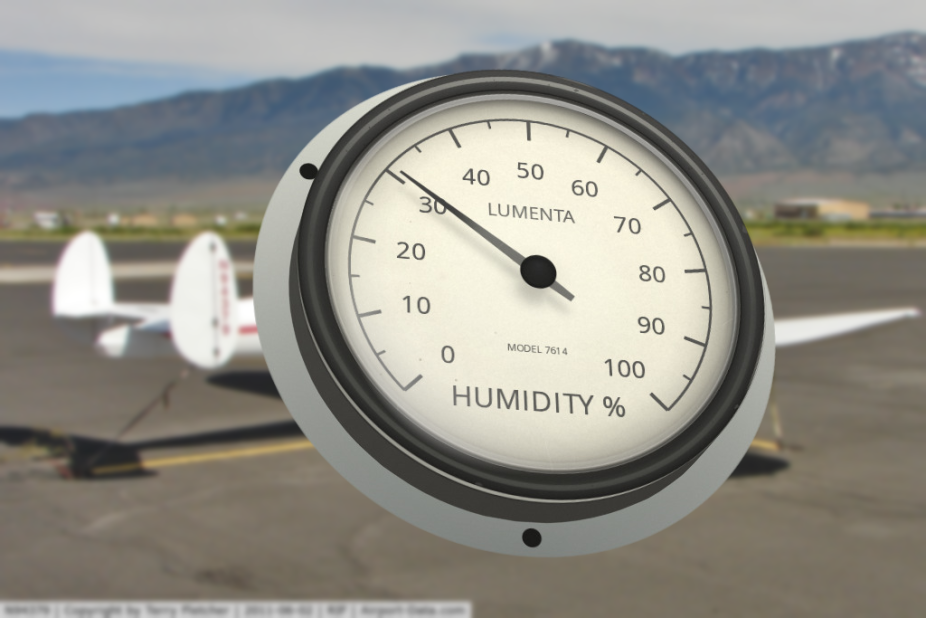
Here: 30
